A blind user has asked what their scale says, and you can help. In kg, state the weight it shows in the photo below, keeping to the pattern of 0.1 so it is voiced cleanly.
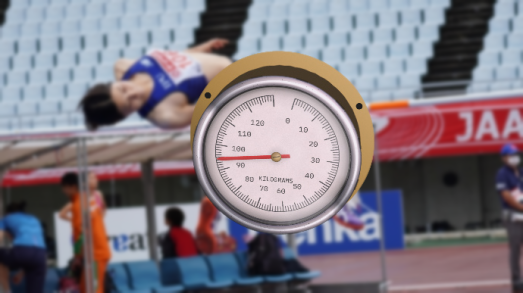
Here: 95
